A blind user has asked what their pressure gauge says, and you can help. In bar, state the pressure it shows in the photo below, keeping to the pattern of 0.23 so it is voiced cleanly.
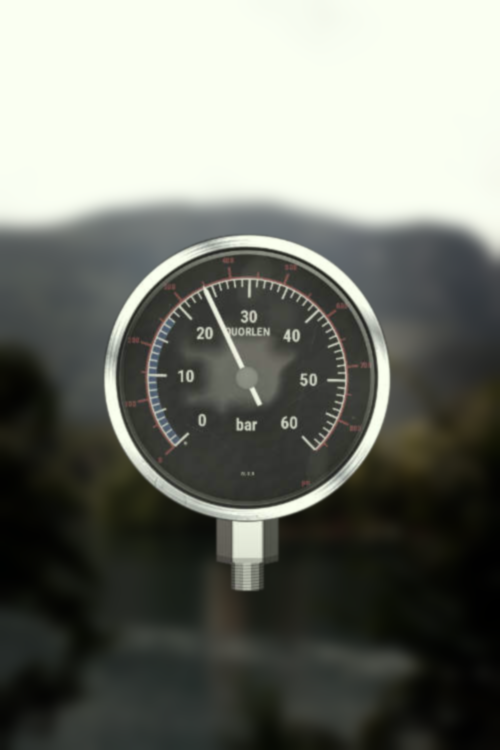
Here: 24
